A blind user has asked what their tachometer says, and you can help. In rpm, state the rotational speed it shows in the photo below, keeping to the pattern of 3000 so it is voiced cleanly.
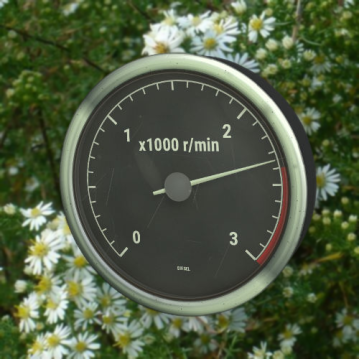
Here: 2350
